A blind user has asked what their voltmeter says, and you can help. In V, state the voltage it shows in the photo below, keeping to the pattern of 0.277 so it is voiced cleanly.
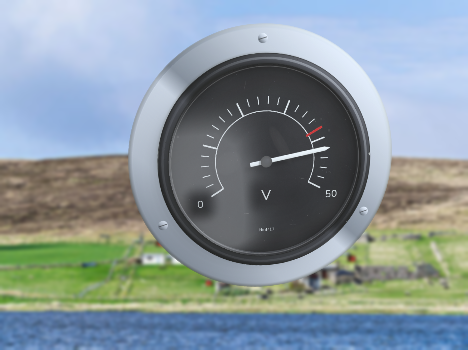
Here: 42
